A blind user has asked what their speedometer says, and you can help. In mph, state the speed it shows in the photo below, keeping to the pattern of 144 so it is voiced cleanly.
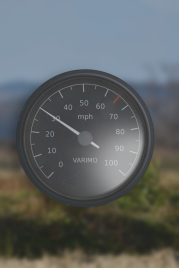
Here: 30
